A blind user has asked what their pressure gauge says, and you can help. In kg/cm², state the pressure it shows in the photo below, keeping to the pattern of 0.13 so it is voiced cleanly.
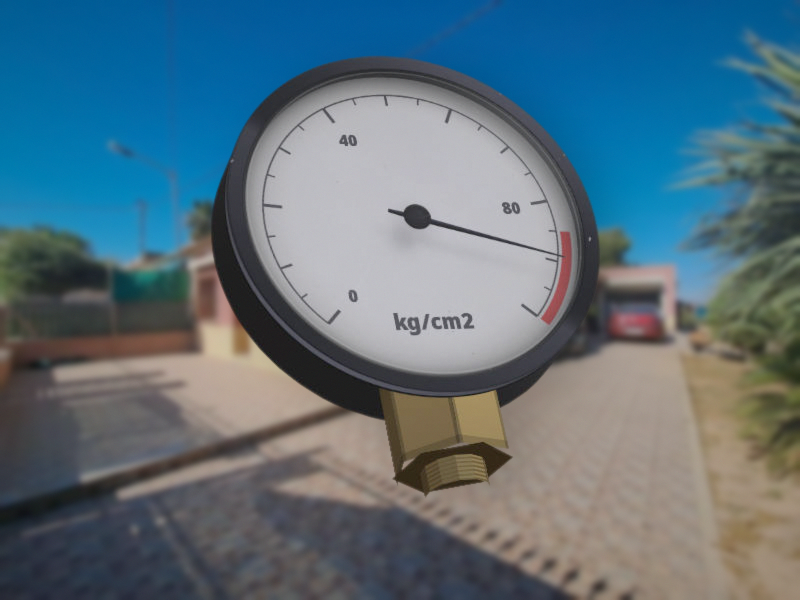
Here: 90
